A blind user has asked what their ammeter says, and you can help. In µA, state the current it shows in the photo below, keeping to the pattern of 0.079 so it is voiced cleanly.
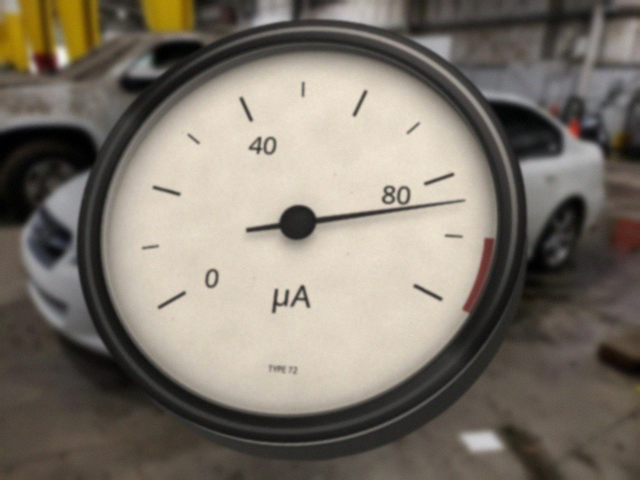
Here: 85
